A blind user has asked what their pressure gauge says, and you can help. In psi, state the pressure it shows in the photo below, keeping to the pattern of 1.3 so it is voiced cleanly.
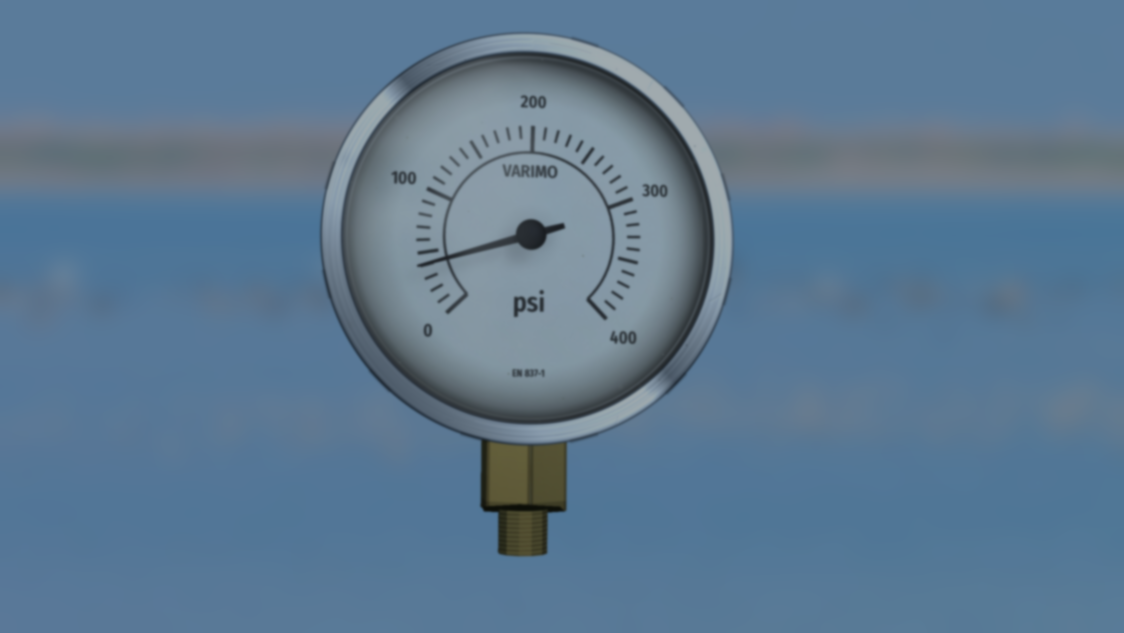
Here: 40
